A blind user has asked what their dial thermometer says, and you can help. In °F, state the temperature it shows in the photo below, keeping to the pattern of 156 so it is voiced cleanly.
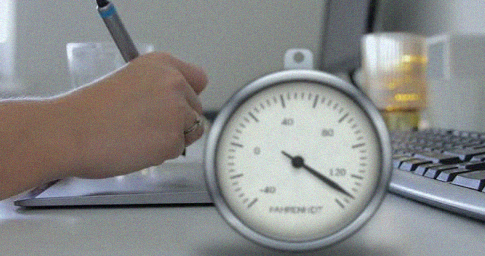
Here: 132
